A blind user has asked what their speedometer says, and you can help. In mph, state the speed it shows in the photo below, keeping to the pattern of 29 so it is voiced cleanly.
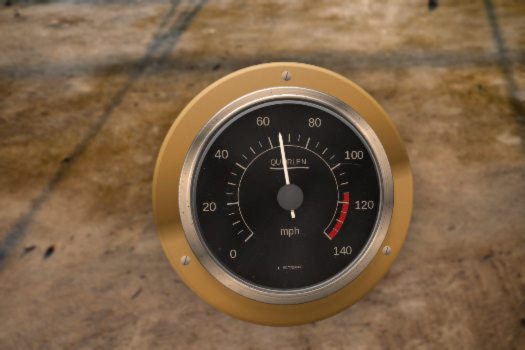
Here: 65
